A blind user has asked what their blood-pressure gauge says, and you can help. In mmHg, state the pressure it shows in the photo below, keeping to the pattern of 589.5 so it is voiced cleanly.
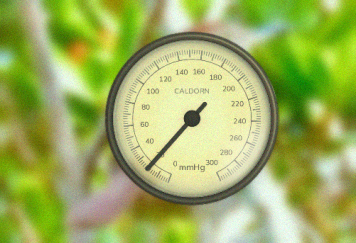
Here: 20
